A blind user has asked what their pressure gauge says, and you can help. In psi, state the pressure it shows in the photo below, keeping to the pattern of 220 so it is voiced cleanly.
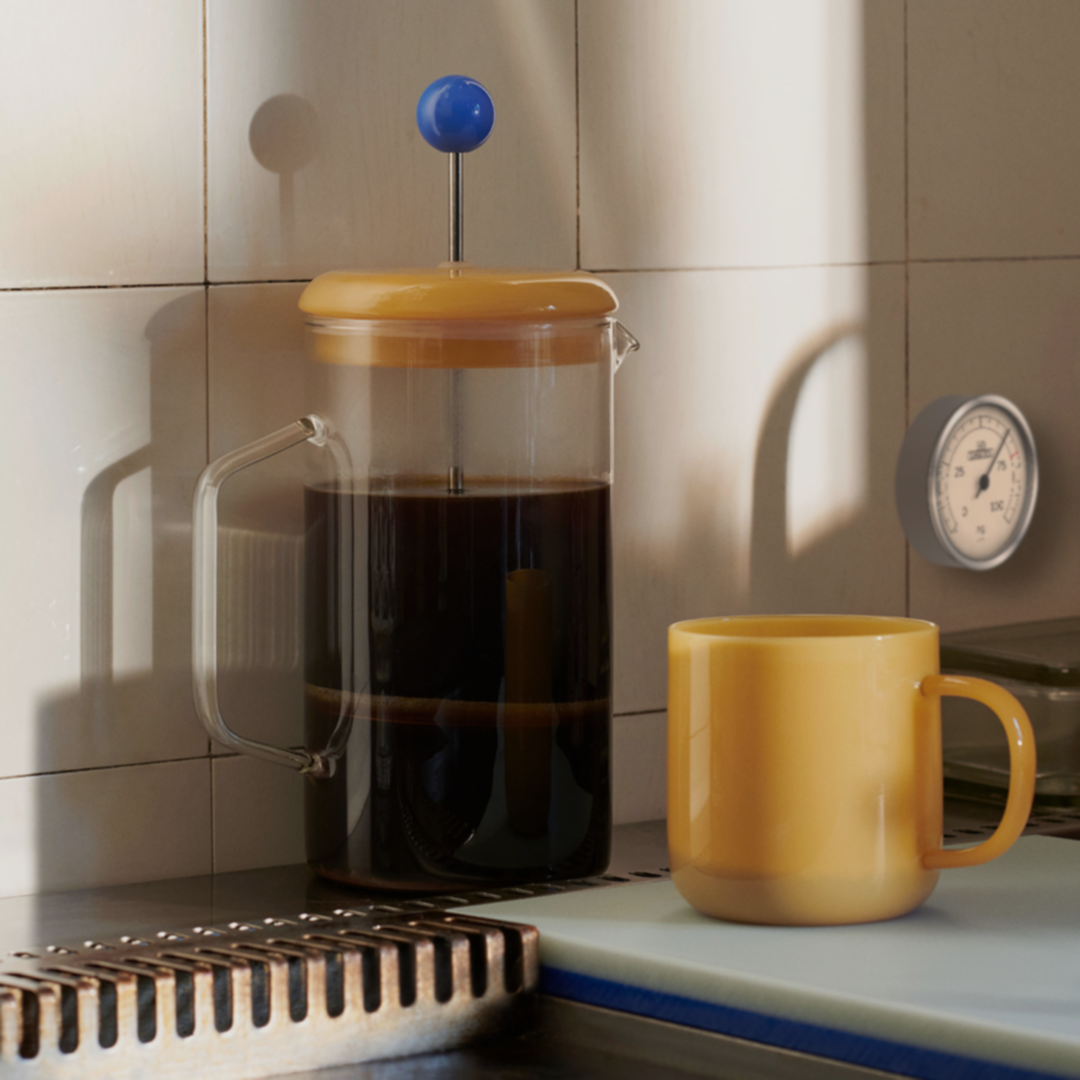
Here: 65
